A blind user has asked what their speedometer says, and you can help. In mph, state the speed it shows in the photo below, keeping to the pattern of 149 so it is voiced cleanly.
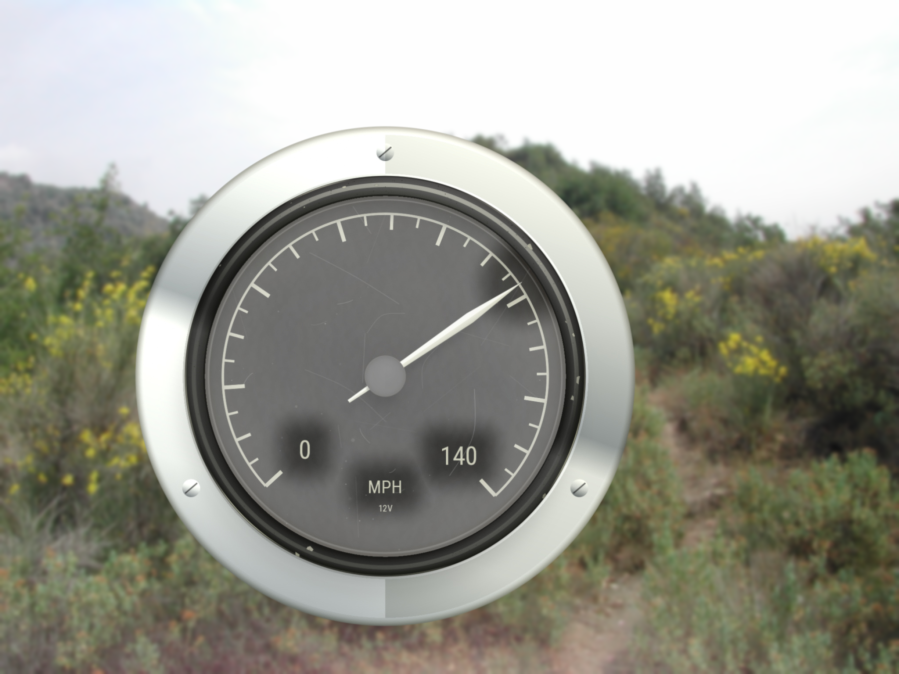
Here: 97.5
